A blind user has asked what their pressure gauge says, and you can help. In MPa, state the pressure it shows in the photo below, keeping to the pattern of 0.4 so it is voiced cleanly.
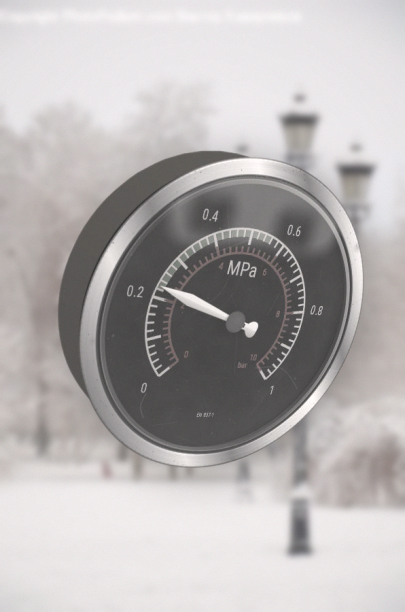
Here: 0.23
